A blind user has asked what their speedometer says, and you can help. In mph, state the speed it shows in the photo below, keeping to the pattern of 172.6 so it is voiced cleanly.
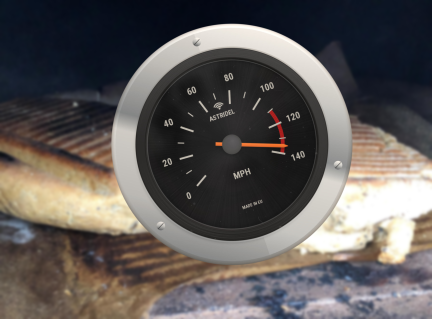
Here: 135
